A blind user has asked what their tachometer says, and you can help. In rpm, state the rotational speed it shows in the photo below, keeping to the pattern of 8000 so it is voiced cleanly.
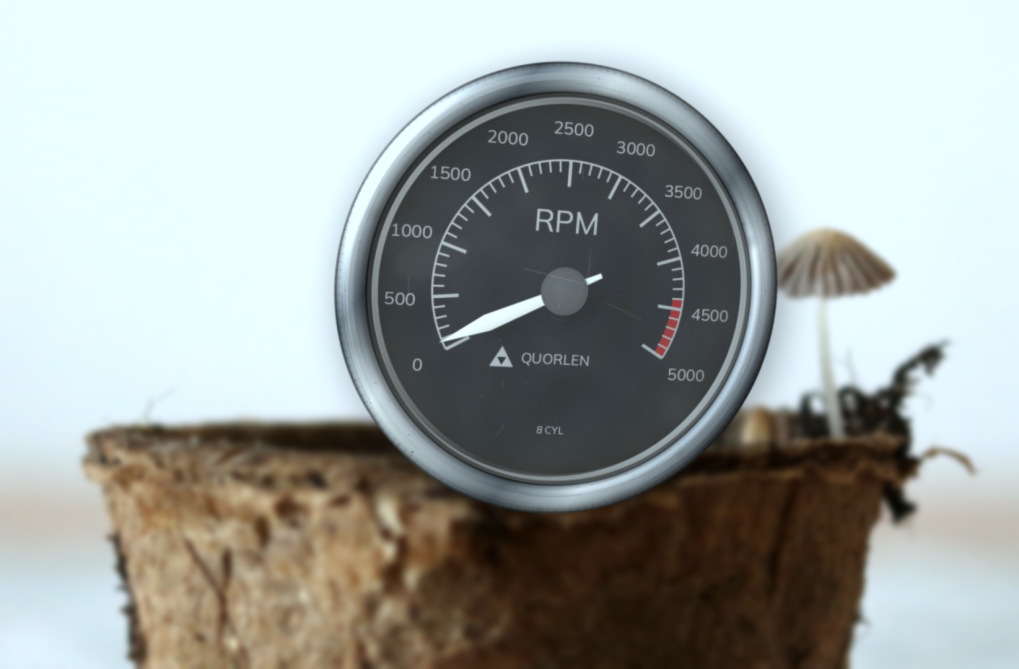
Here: 100
